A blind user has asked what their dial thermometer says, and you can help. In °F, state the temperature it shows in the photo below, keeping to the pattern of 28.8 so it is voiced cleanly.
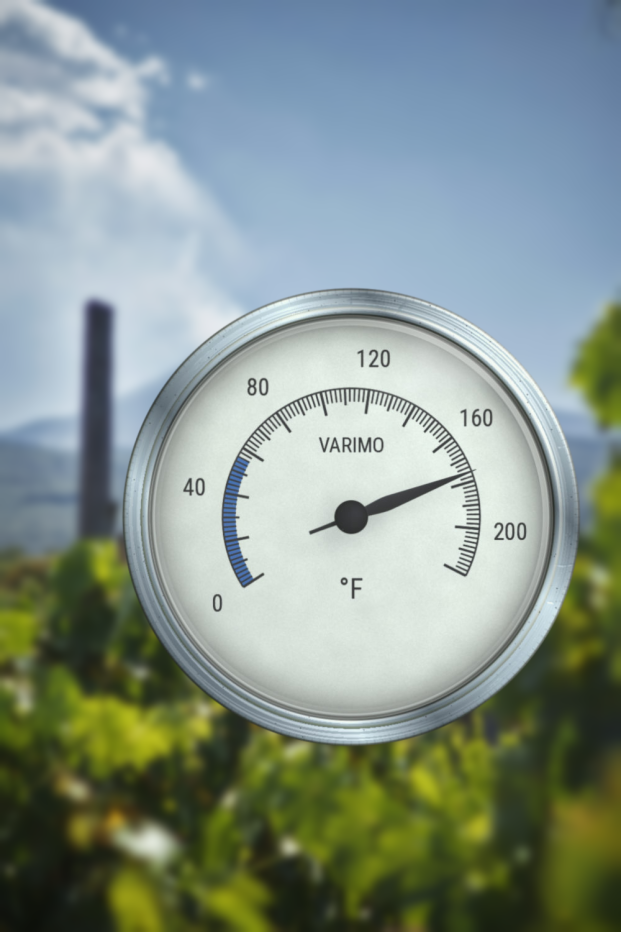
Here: 176
